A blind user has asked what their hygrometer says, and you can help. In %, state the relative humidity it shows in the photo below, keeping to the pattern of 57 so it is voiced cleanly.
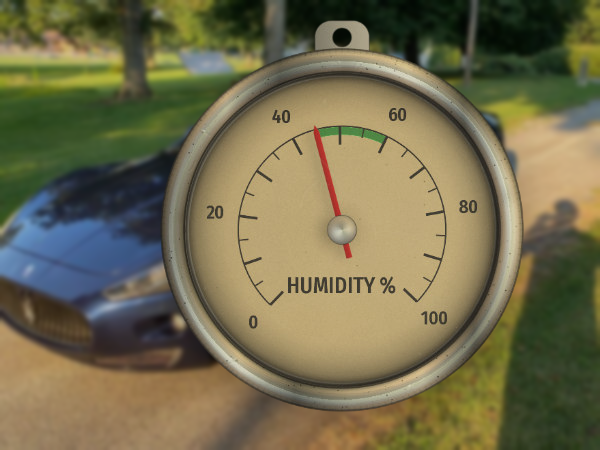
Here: 45
